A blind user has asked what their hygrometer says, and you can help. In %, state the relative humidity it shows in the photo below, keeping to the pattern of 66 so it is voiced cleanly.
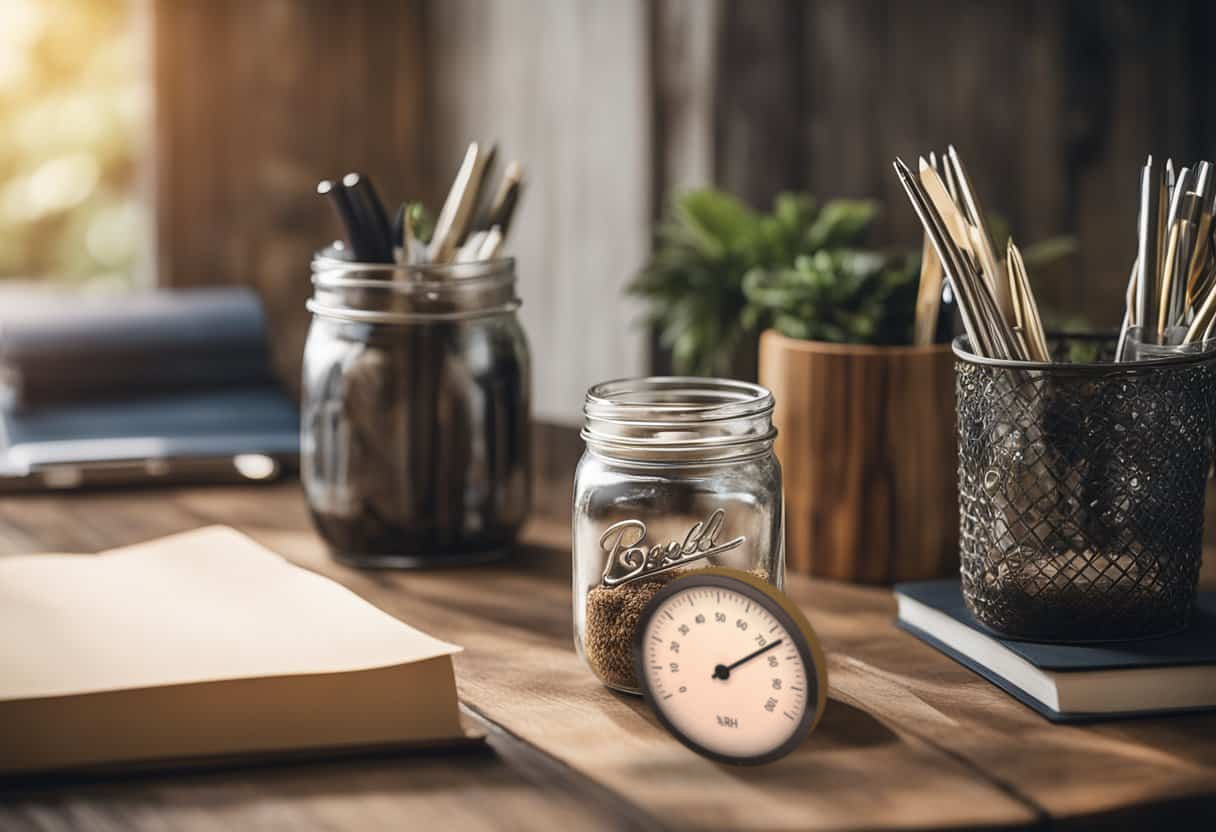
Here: 74
